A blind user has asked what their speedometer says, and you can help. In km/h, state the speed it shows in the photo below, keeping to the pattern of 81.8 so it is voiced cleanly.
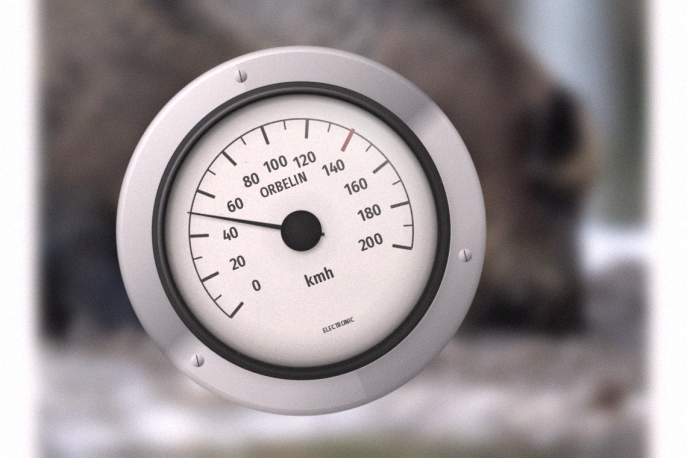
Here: 50
